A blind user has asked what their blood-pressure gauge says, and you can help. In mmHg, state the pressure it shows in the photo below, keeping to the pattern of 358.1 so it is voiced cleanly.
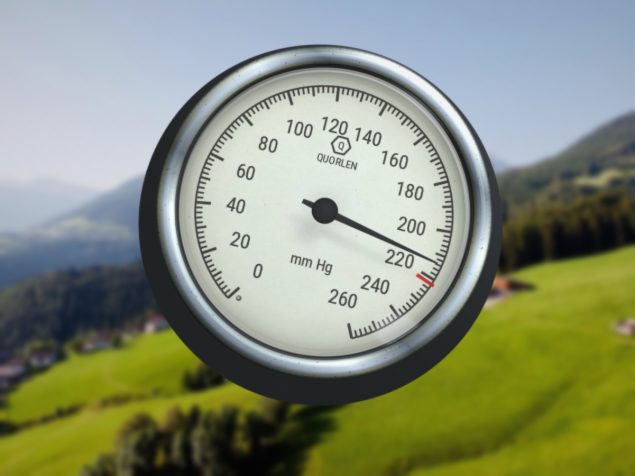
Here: 214
